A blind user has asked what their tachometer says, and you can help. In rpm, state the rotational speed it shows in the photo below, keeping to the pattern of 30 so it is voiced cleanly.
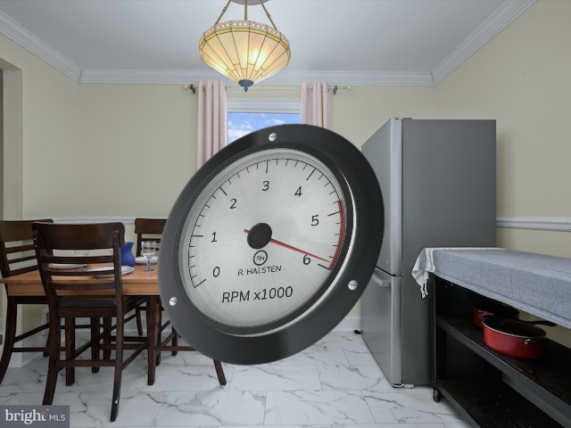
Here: 5900
